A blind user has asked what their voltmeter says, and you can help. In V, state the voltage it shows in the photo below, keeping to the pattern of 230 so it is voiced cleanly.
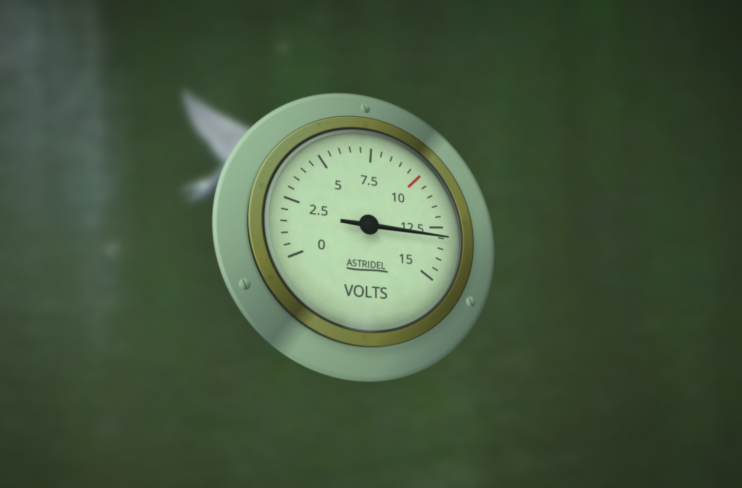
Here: 13
